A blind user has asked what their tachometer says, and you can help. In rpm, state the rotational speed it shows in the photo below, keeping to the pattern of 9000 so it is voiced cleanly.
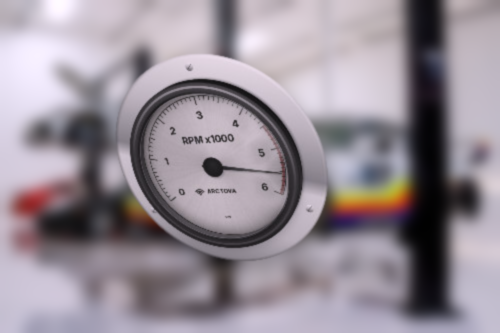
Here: 5500
